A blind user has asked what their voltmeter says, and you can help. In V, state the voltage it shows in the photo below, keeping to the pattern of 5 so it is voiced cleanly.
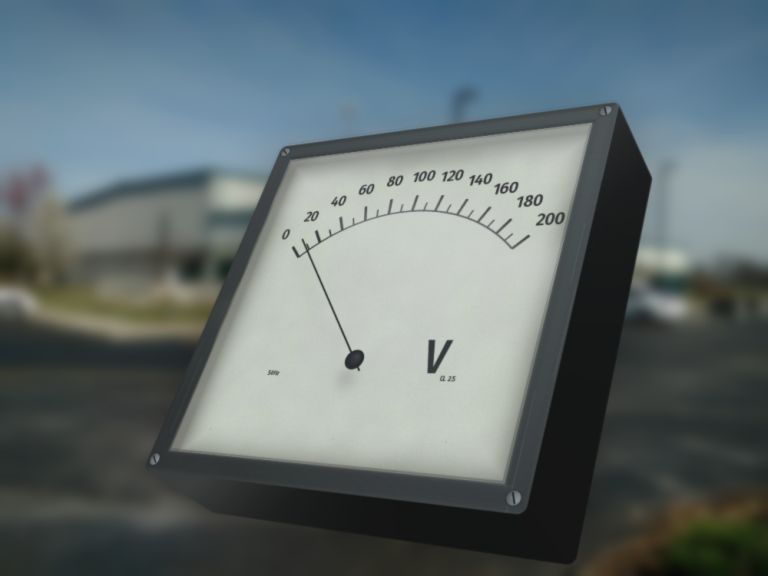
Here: 10
